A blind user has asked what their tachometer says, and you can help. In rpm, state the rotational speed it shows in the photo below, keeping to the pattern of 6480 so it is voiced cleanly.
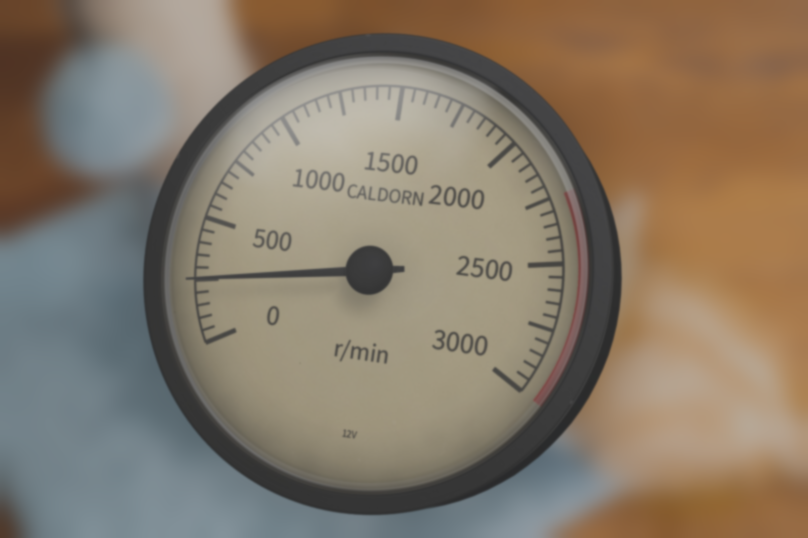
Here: 250
